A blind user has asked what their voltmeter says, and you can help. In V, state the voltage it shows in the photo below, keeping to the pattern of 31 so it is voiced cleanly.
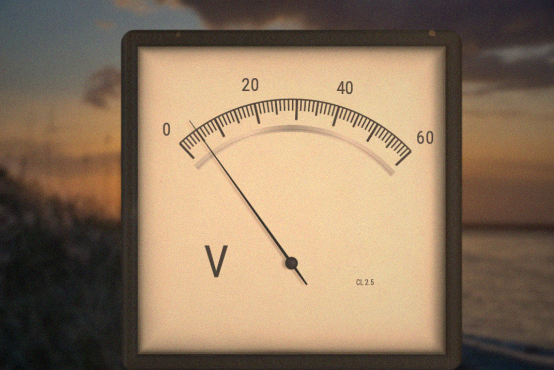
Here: 5
